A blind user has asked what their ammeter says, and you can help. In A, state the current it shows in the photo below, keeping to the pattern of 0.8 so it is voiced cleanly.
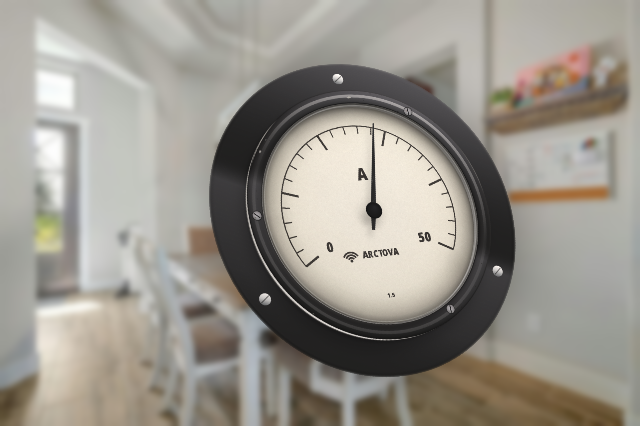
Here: 28
